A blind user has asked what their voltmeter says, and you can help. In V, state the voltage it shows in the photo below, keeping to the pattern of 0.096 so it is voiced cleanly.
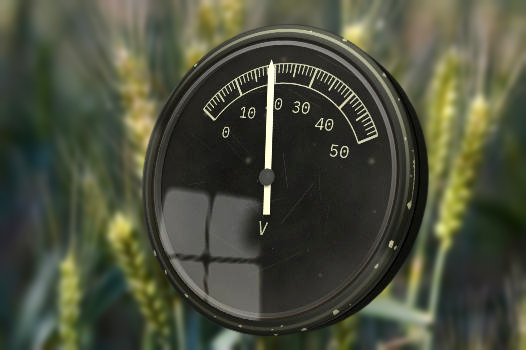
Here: 20
